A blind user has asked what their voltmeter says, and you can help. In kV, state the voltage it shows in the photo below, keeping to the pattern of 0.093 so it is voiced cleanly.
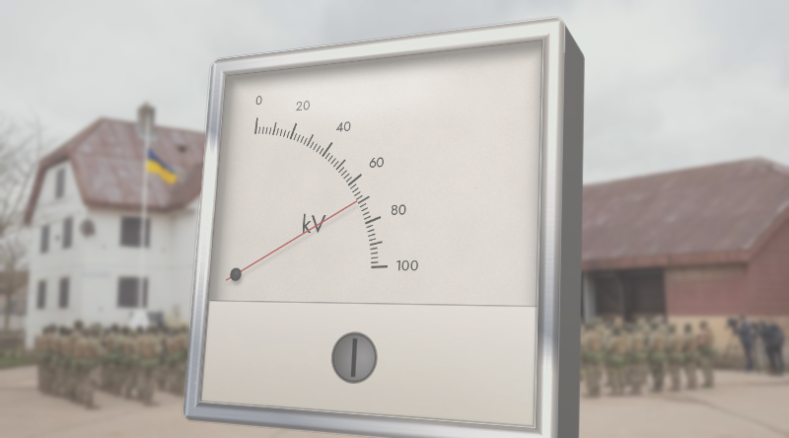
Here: 70
